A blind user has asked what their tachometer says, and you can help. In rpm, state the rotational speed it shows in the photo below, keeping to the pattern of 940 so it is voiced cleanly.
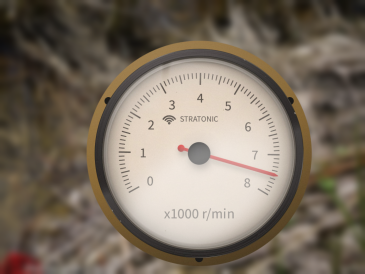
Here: 7500
